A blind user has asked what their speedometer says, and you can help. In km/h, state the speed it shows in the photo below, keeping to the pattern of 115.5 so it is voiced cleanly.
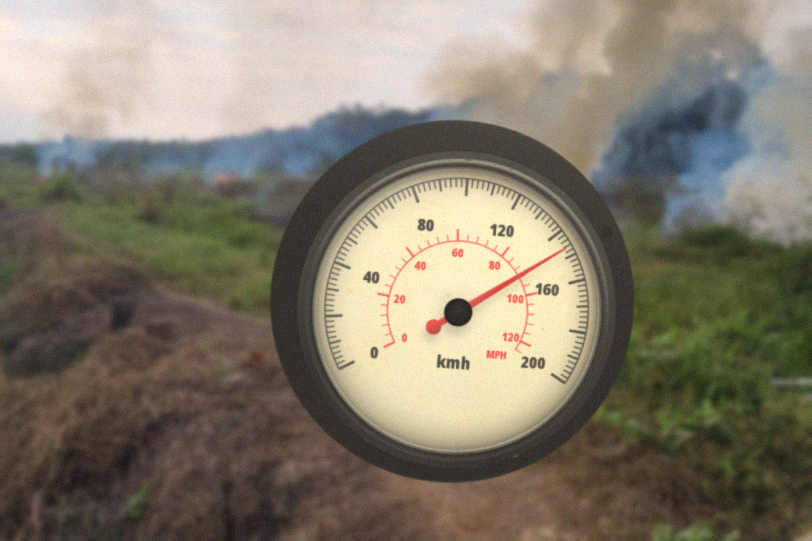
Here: 146
